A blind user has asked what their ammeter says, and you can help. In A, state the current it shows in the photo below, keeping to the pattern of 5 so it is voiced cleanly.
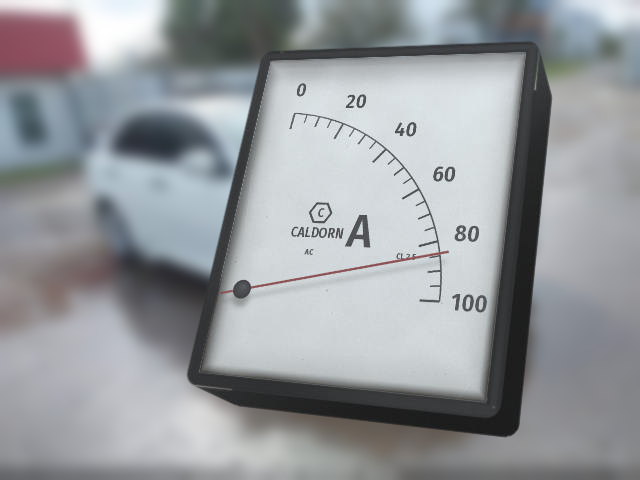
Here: 85
